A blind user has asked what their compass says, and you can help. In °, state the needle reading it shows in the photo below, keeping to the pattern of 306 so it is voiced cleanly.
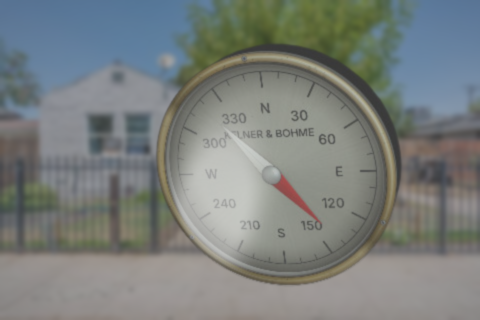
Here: 140
